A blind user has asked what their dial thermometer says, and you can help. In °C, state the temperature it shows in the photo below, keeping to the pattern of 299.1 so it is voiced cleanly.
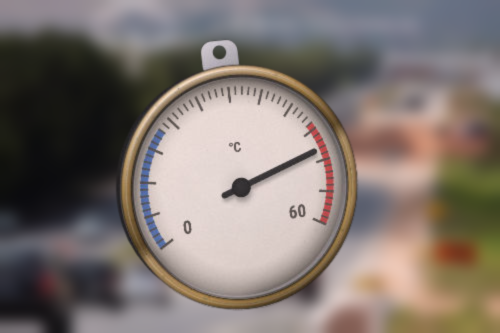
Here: 48
